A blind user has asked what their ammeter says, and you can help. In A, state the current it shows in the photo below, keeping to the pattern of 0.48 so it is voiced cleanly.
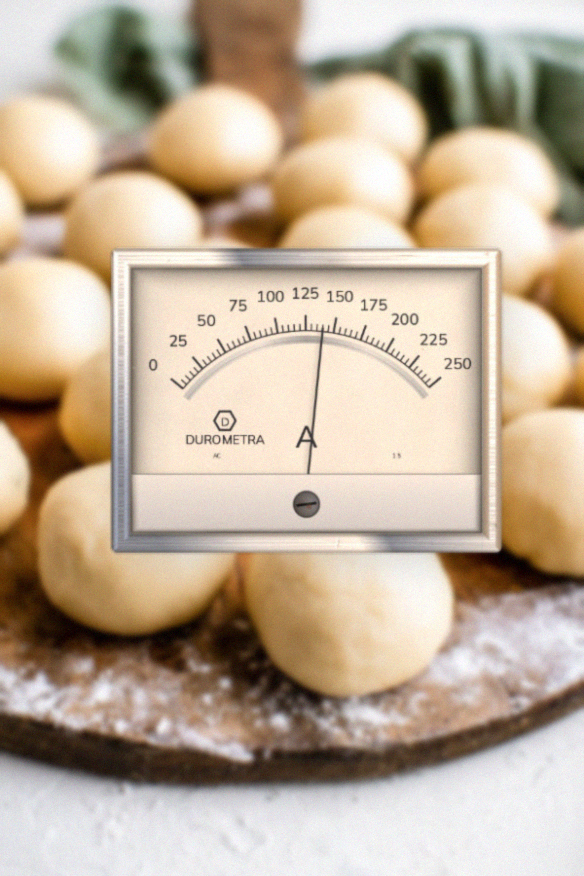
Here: 140
